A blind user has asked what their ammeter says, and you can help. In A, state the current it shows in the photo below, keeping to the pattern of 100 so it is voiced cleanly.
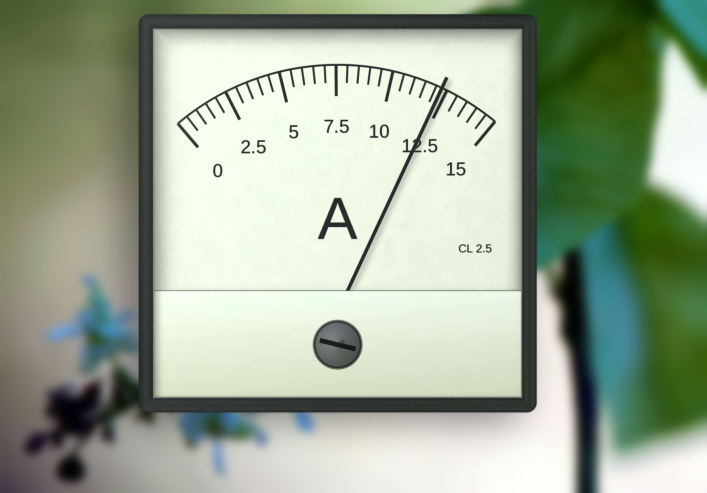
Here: 12.25
